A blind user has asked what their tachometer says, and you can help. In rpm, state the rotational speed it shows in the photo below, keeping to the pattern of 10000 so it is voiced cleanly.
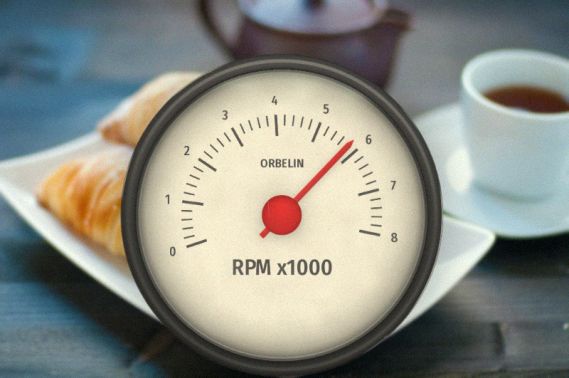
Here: 5800
